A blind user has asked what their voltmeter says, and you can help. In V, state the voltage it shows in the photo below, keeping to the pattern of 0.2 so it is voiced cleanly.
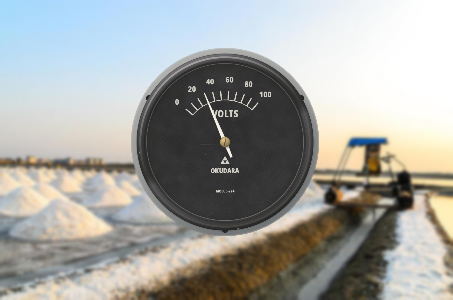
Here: 30
